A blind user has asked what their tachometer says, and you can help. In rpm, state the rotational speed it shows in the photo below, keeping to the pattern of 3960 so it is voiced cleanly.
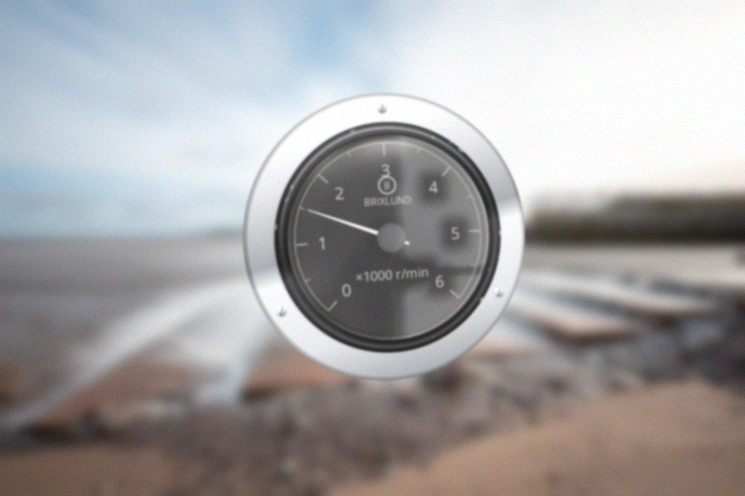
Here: 1500
